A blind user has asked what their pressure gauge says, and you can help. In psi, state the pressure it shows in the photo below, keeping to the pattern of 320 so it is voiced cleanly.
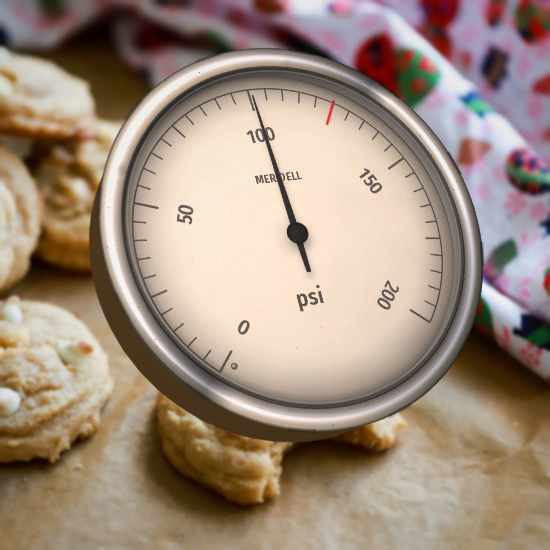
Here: 100
